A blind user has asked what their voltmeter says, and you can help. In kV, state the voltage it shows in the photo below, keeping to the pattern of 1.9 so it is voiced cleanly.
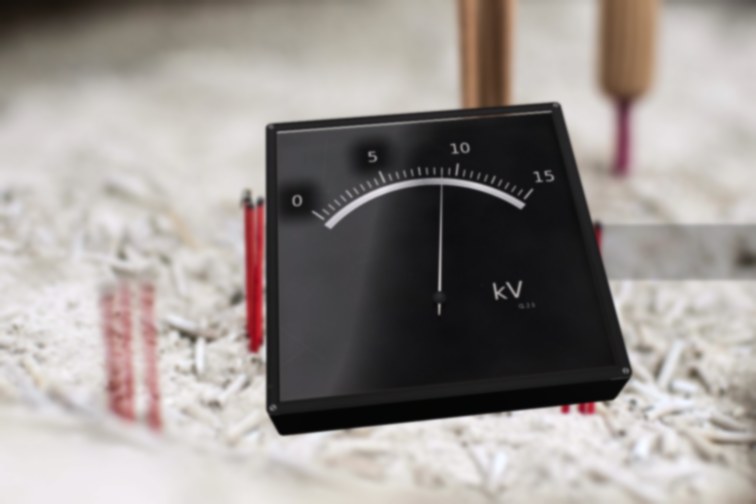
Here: 9
